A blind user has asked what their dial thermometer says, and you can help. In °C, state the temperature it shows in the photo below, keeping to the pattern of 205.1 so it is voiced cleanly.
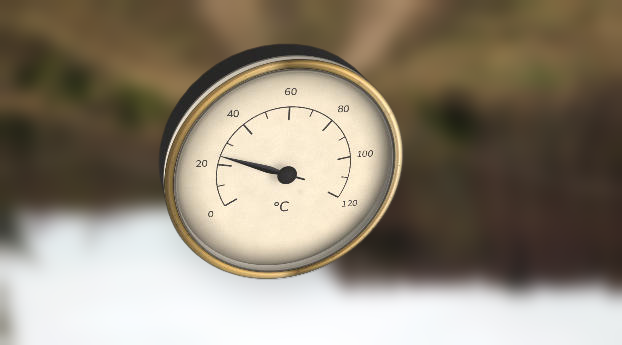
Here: 25
